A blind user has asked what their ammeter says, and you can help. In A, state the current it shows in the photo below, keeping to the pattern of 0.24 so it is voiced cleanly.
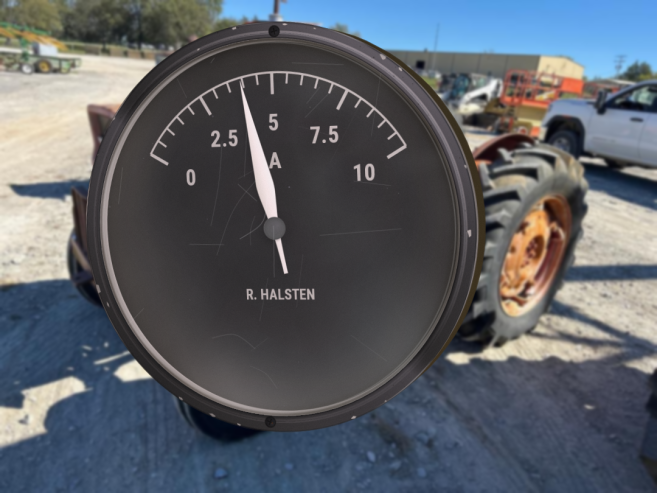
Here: 4
